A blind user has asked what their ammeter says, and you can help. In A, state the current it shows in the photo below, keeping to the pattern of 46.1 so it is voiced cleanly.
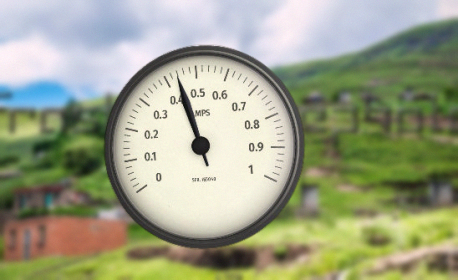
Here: 0.44
